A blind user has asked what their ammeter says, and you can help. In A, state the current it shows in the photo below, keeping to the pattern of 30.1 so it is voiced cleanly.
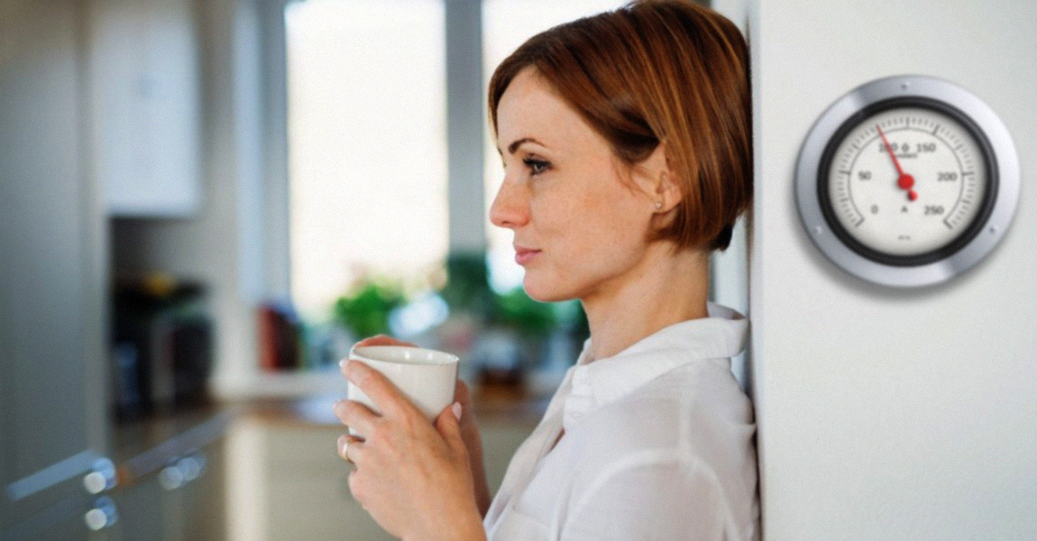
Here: 100
